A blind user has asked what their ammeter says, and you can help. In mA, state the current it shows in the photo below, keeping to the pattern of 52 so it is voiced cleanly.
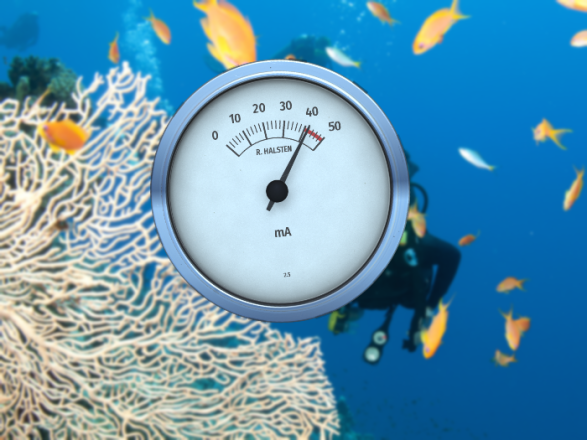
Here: 42
